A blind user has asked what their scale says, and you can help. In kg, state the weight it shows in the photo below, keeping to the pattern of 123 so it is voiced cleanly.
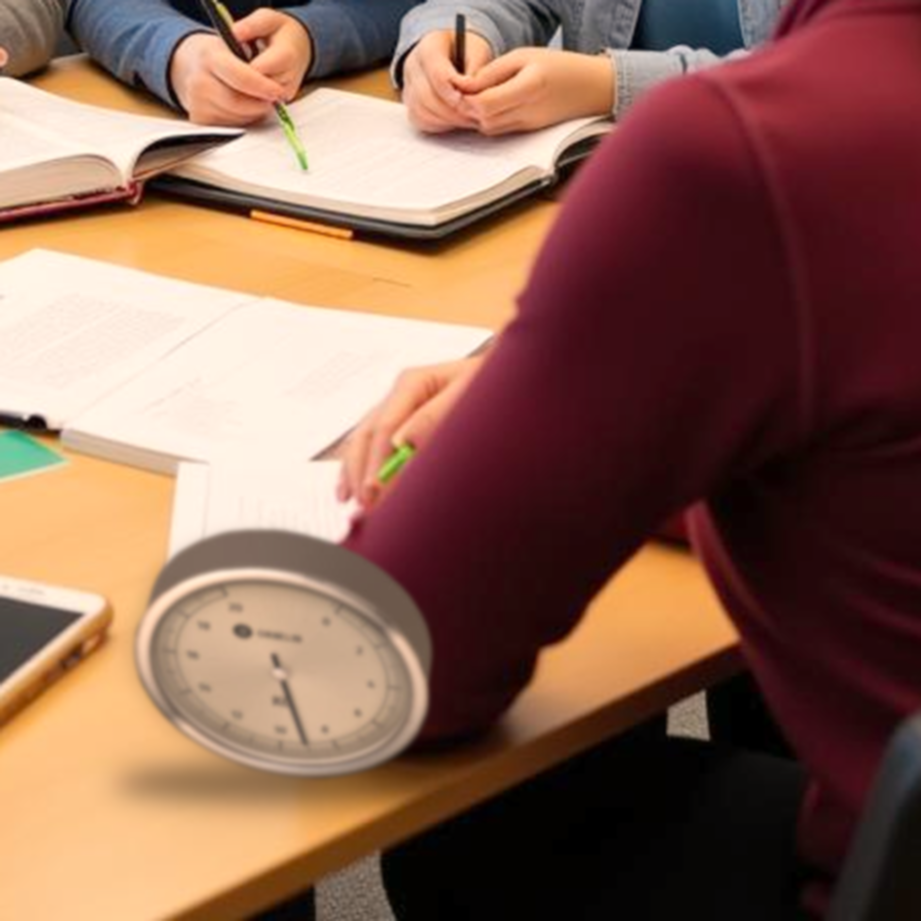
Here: 9
